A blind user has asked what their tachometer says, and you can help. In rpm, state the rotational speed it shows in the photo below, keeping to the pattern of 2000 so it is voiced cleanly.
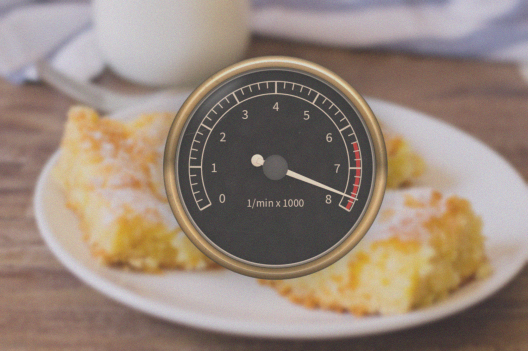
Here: 7700
